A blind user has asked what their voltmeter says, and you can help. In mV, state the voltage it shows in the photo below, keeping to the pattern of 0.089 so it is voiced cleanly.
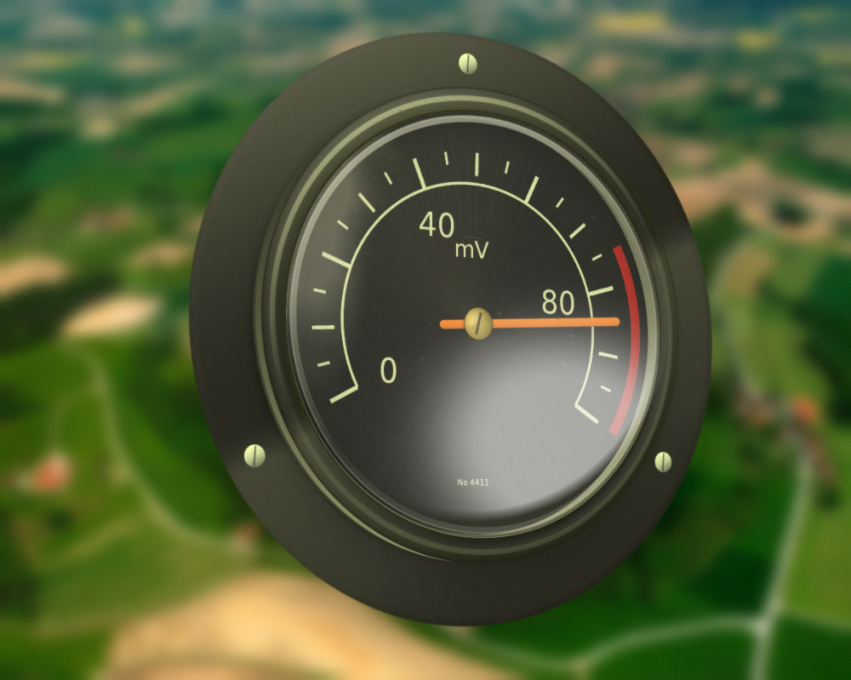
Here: 85
